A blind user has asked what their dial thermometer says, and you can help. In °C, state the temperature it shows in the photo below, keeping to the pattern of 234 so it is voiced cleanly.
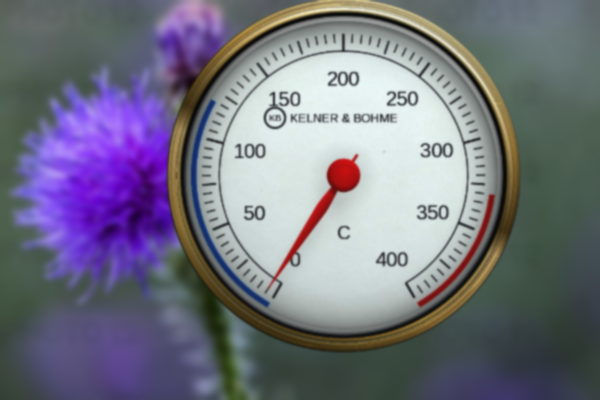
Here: 5
